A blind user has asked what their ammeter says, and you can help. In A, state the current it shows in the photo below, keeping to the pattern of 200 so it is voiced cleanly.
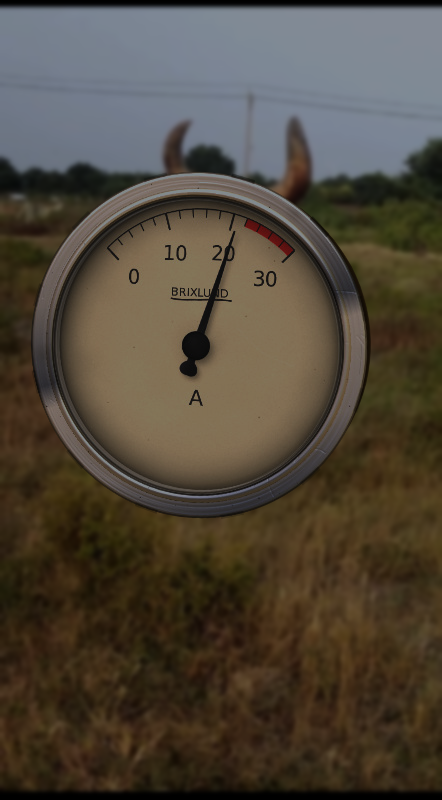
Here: 21
